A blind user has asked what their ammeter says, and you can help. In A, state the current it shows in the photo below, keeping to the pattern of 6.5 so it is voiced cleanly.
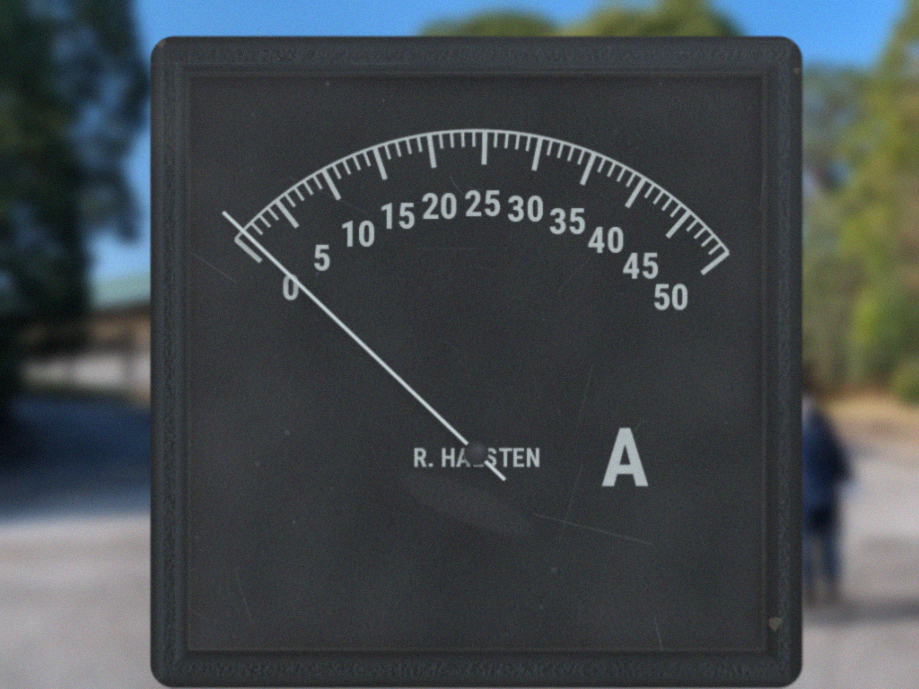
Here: 1
